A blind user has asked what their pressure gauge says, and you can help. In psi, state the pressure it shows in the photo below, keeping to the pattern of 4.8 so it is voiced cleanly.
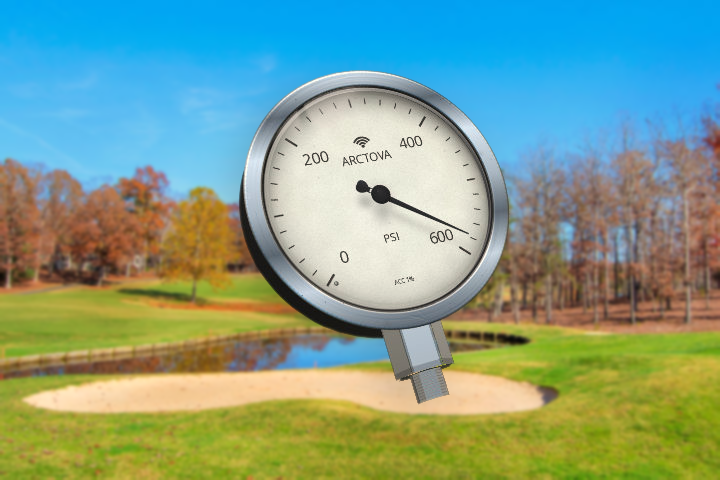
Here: 580
